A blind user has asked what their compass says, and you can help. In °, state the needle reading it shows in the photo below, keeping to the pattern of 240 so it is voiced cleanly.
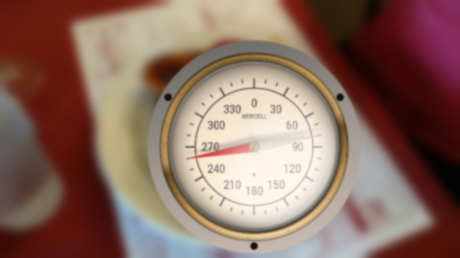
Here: 260
